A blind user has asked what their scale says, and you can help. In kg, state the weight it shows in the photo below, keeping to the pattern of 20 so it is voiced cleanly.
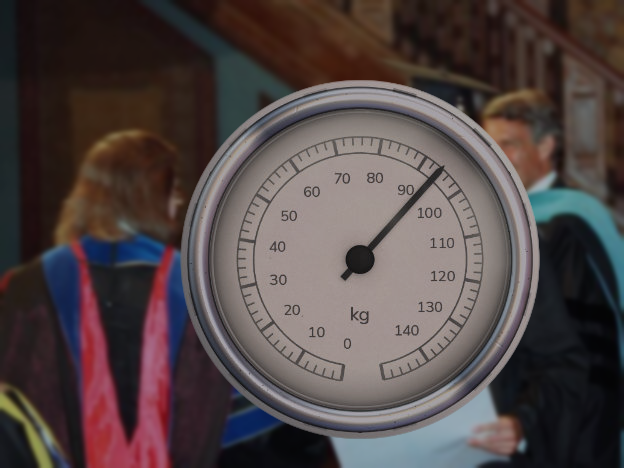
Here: 94
